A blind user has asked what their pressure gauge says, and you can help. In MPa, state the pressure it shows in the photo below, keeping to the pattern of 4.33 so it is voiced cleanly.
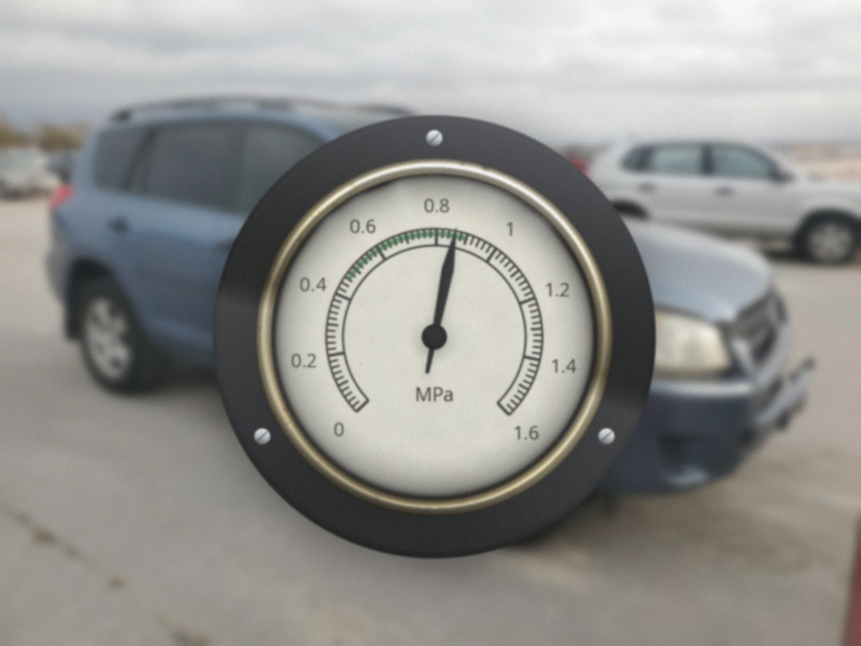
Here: 0.86
